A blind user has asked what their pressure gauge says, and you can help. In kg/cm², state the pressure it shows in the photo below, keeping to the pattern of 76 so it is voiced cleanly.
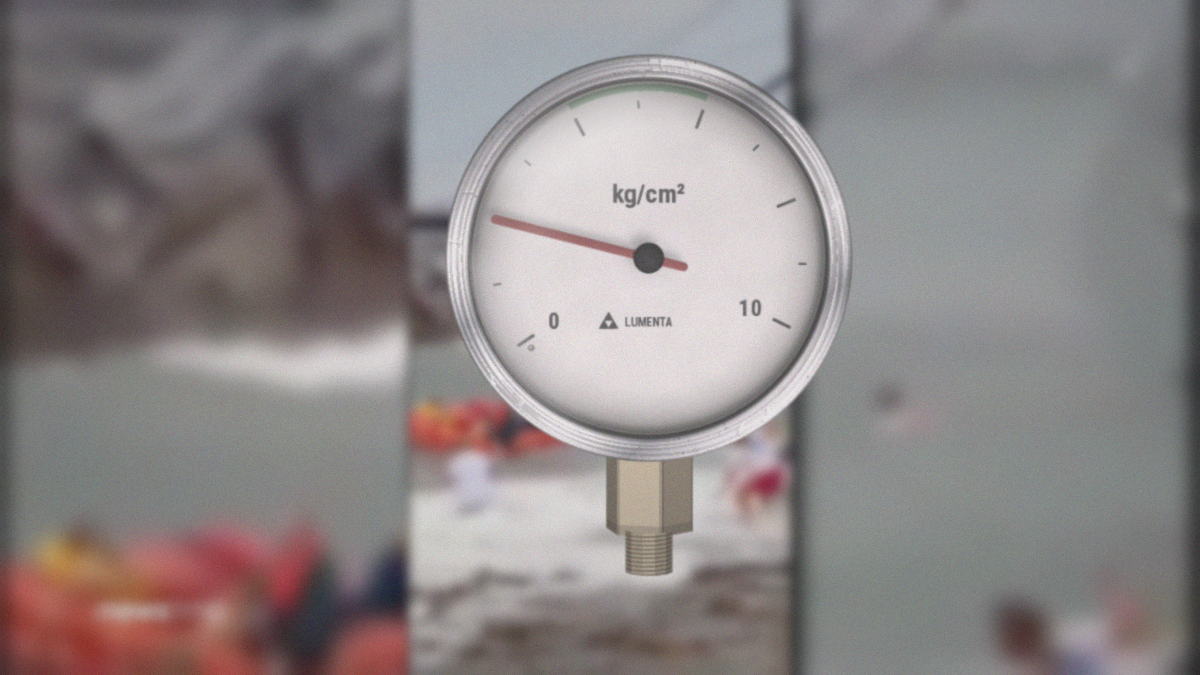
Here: 2
